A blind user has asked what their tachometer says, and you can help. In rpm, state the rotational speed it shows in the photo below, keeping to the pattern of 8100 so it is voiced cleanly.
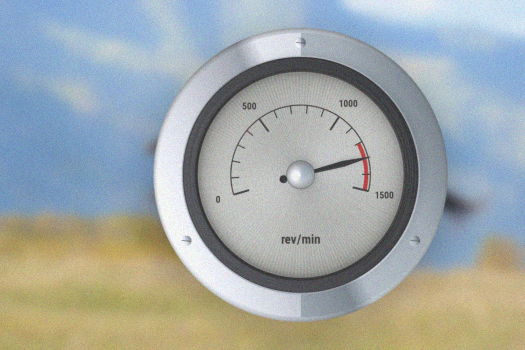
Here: 1300
